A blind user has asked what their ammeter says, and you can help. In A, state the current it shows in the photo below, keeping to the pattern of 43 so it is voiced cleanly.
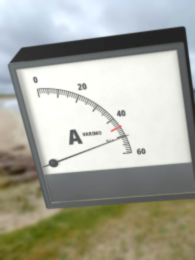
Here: 50
